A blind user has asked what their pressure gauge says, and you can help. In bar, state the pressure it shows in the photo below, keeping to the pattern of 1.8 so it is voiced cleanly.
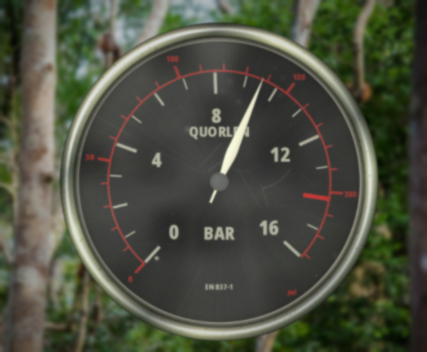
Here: 9.5
